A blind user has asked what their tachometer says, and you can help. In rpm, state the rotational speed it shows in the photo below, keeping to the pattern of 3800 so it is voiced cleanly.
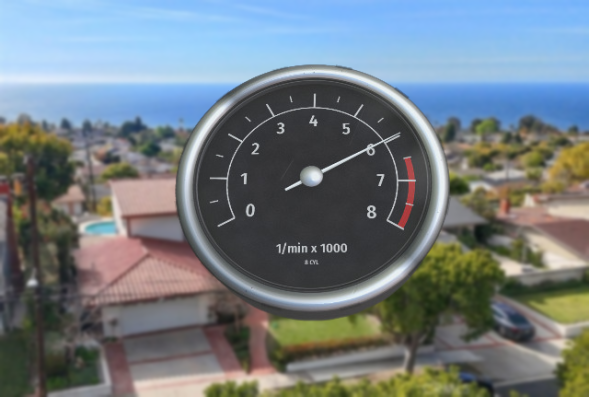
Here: 6000
